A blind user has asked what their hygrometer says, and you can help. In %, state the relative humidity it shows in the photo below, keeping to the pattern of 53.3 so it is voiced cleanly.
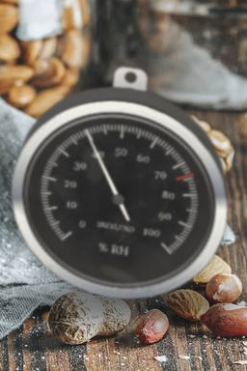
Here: 40
